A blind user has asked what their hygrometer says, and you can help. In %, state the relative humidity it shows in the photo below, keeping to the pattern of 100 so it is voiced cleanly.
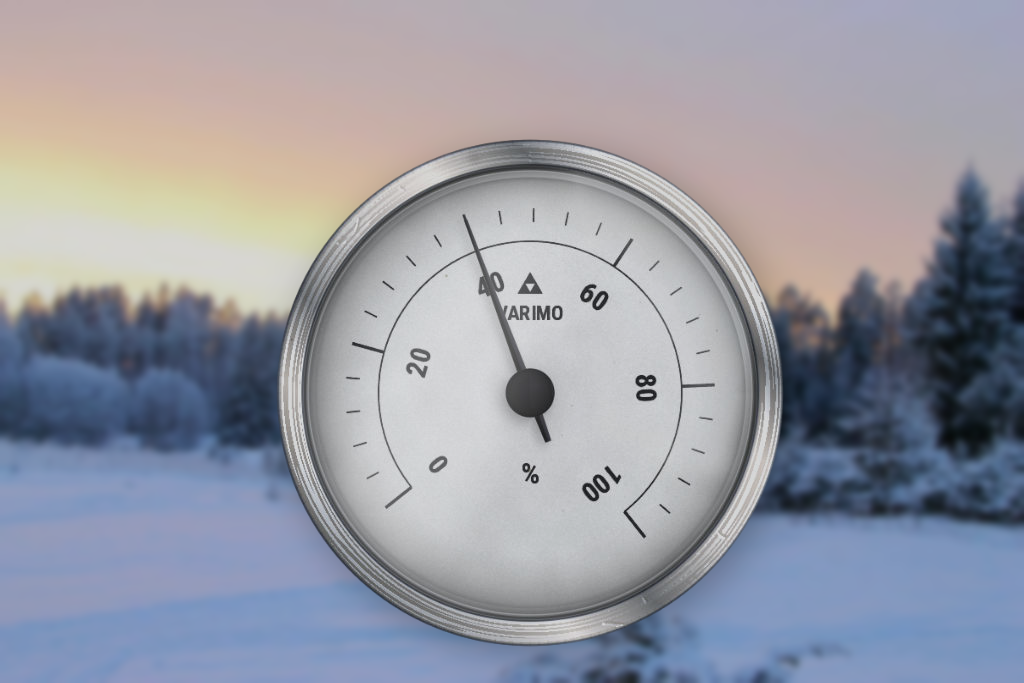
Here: 40
